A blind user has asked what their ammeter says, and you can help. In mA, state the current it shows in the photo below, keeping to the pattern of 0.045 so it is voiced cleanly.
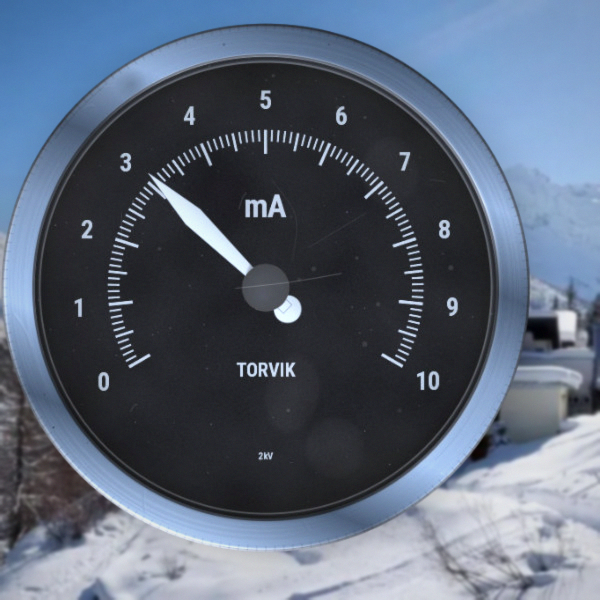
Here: 3.1
